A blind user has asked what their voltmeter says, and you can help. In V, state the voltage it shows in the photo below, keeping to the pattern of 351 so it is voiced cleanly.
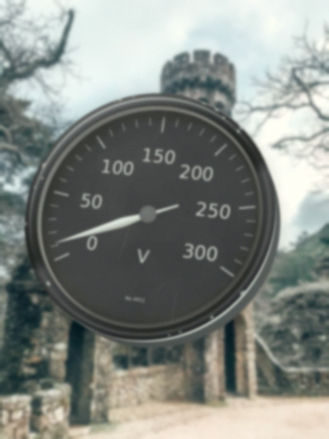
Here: 10
